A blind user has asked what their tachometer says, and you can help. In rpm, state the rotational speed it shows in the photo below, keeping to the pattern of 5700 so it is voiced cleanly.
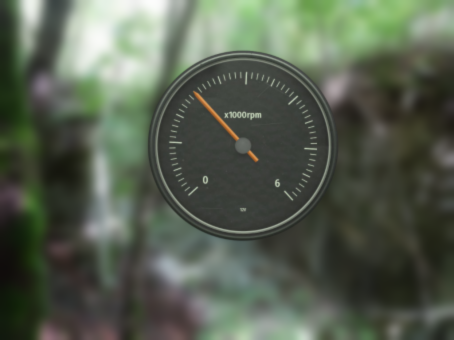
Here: 2000
